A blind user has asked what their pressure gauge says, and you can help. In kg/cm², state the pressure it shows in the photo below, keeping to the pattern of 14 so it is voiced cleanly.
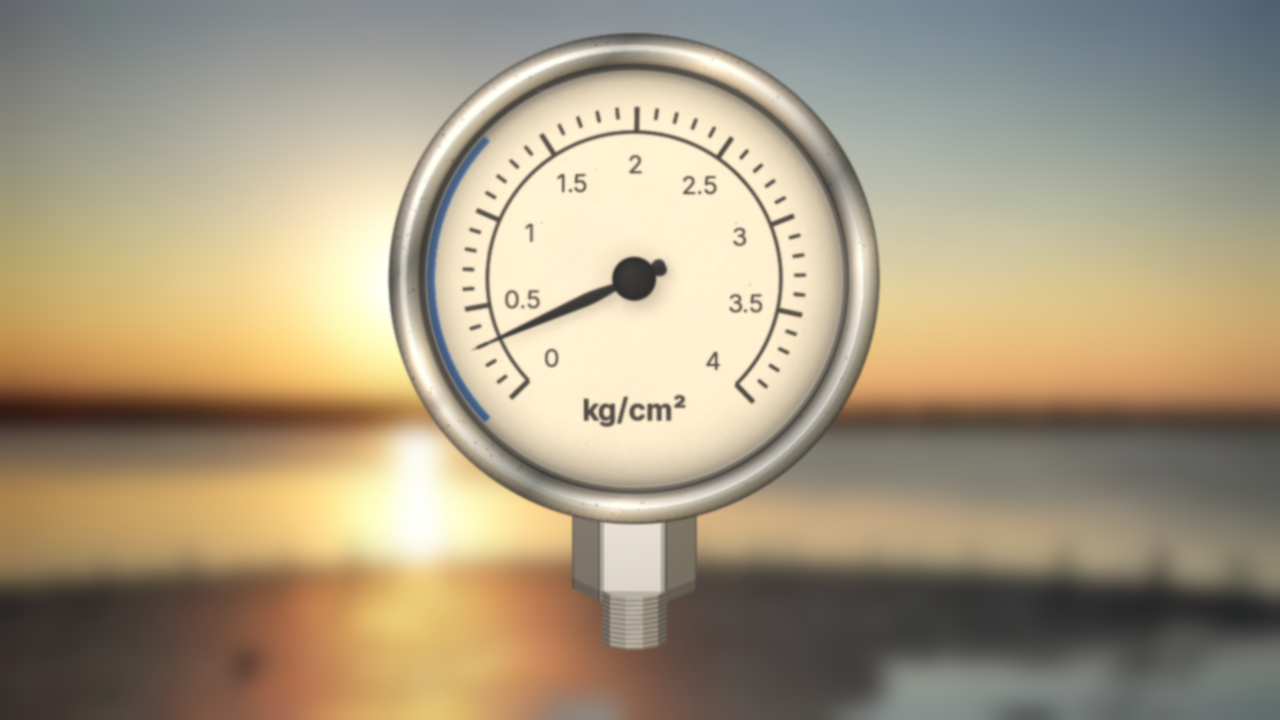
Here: 0.3
